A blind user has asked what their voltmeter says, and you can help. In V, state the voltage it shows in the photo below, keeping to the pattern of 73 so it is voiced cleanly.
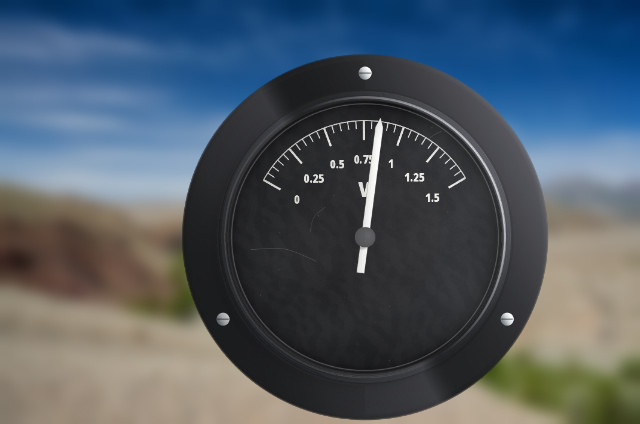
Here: 0.85
